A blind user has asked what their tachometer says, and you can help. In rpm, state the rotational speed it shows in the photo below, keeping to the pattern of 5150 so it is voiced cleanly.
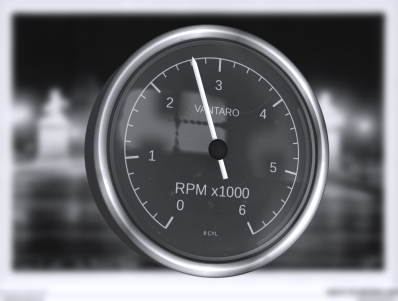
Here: 2600
